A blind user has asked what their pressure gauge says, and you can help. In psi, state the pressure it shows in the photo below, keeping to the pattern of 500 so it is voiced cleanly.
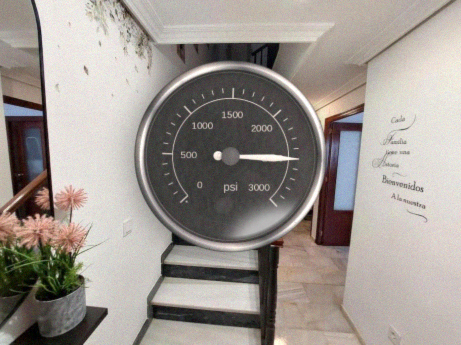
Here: 2500
